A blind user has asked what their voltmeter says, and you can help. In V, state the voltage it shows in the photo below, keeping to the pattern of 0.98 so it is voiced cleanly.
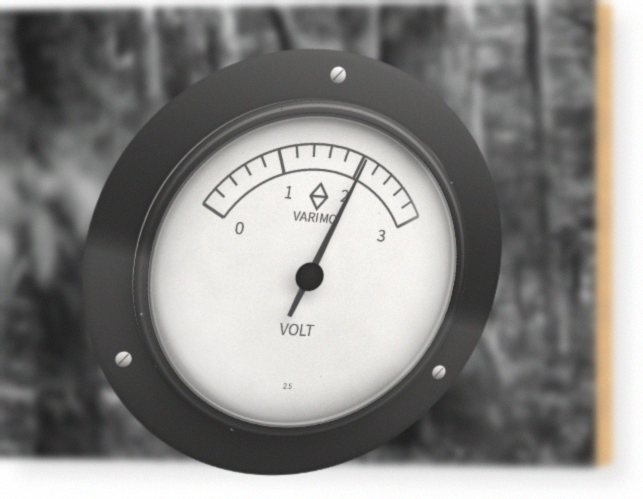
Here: 2
